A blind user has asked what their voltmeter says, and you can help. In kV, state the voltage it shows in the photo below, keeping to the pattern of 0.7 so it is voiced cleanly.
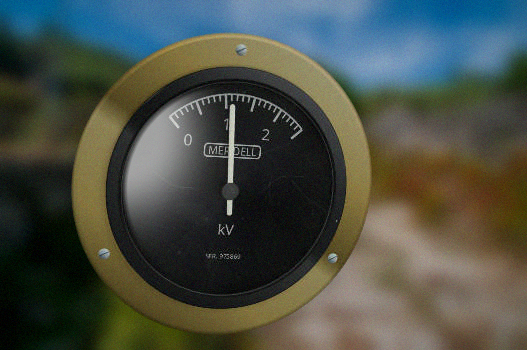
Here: 1.1
